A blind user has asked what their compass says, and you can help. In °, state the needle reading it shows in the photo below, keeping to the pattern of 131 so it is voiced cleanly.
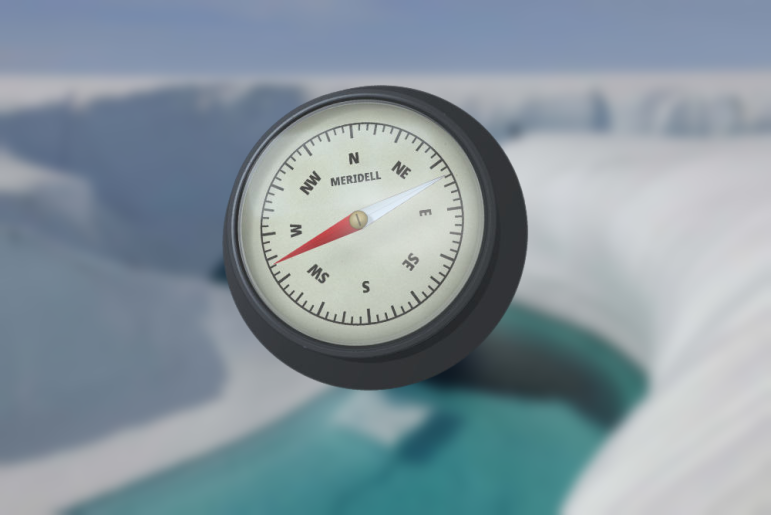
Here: 250
